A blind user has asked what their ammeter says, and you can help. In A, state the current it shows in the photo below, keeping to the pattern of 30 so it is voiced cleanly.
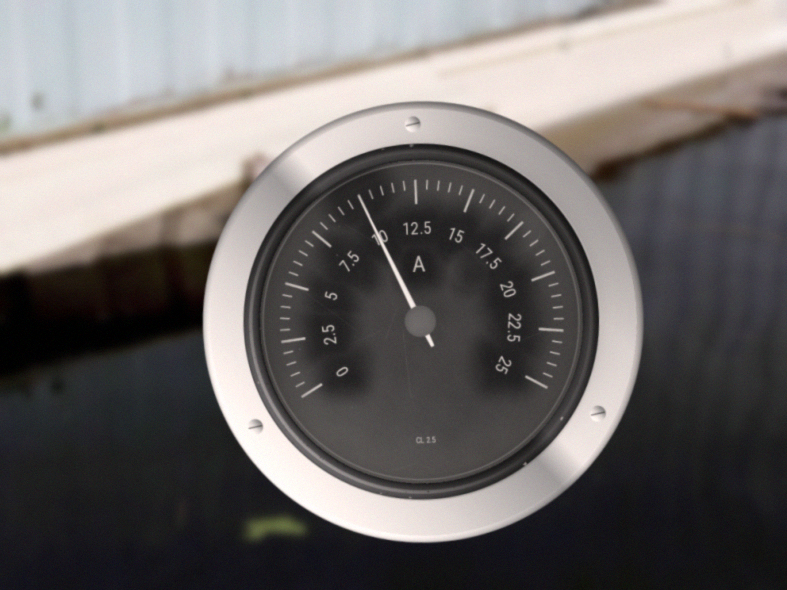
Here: 10
